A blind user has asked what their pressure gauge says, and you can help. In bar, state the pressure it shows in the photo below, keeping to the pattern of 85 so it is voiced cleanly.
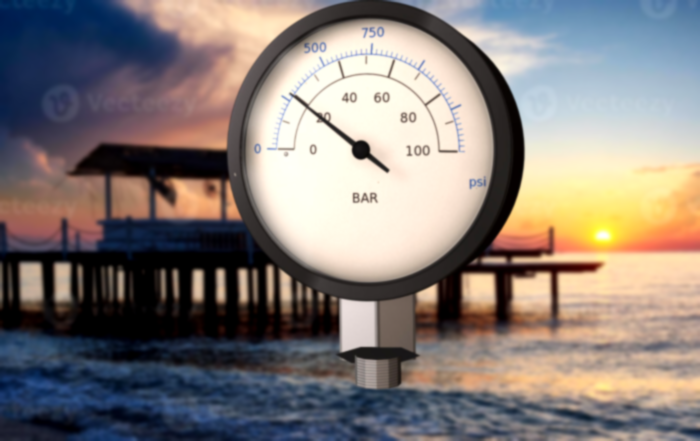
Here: 20
